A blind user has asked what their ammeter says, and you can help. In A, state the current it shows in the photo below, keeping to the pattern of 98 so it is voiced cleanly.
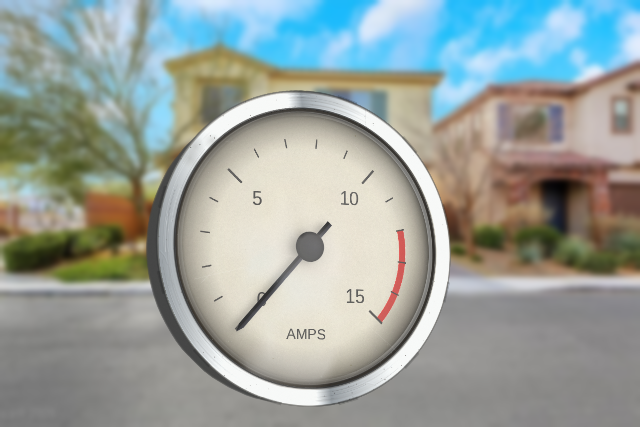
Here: 0
